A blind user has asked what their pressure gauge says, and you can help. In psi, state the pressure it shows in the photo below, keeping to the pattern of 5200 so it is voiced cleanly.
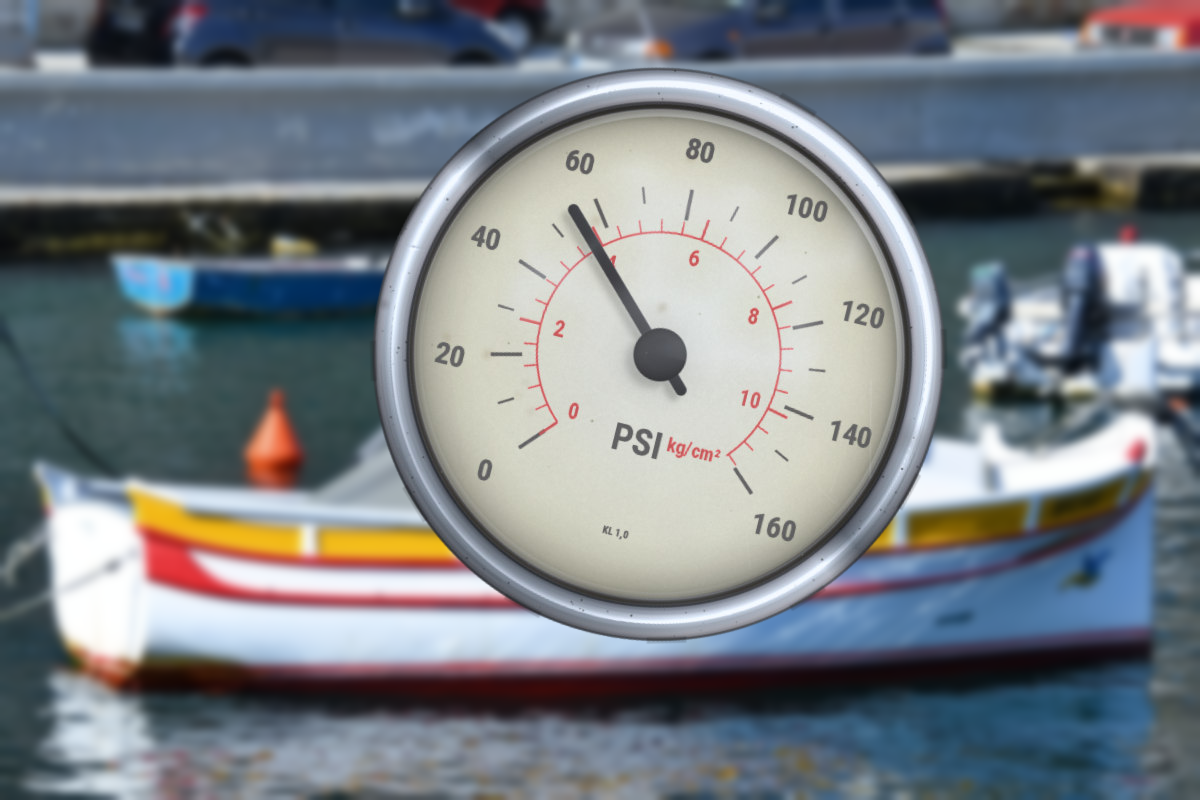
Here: 55
